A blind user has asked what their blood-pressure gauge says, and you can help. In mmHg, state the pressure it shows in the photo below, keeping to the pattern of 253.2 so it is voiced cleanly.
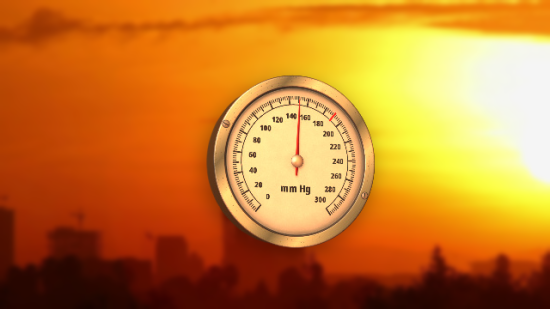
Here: 150
